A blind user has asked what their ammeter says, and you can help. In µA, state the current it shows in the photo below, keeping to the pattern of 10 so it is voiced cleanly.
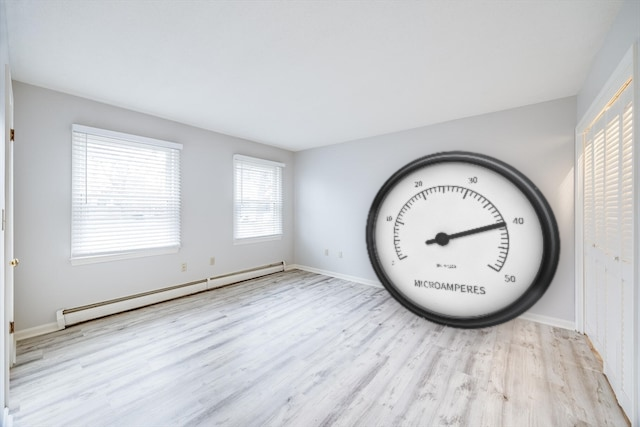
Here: 40
